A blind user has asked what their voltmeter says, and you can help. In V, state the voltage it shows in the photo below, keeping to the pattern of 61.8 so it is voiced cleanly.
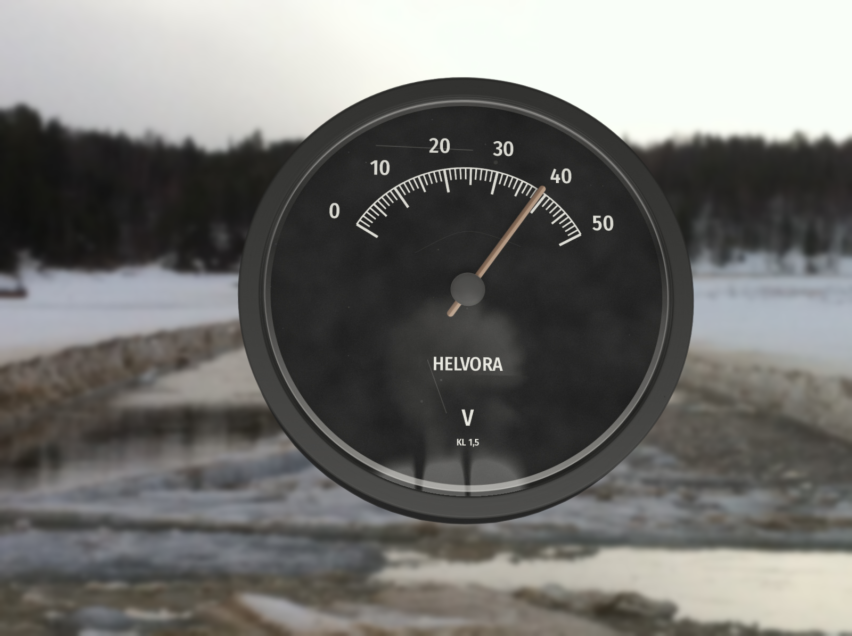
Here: 39
